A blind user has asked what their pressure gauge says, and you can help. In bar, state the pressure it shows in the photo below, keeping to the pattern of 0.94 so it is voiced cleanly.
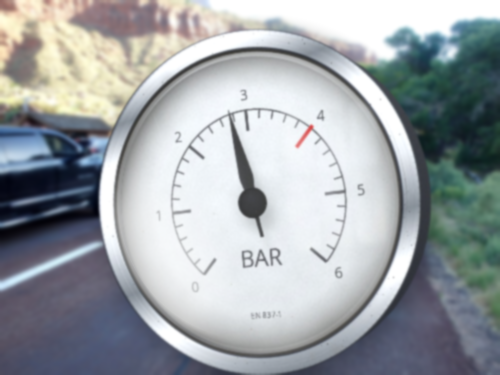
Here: 2.8
